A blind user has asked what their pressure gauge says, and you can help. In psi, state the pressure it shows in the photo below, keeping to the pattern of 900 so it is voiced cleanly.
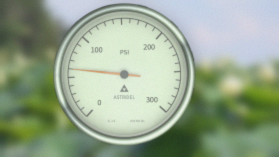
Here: 60
